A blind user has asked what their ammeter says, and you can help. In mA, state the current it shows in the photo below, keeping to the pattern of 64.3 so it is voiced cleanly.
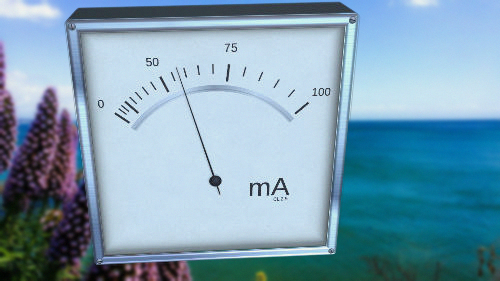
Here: 57.5
